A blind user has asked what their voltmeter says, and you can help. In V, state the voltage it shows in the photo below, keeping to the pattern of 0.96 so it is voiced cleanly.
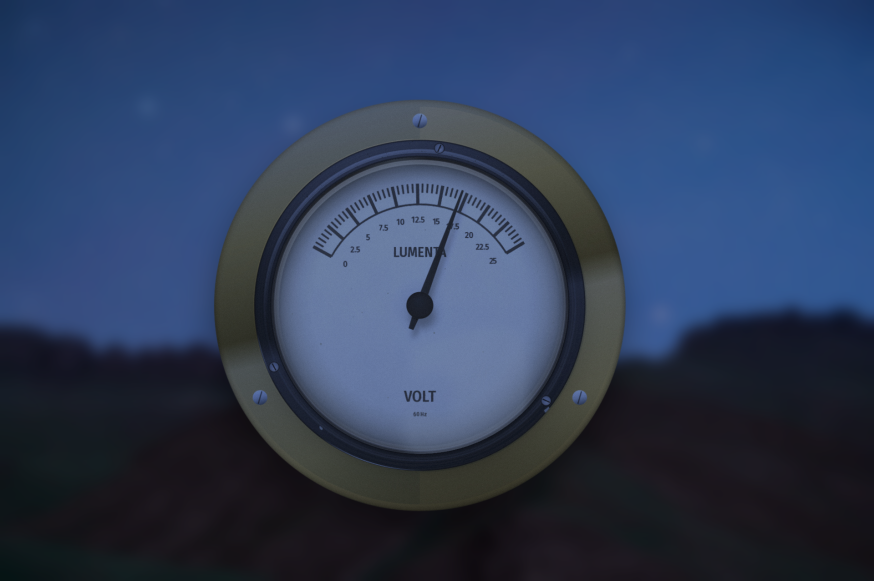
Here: 17
